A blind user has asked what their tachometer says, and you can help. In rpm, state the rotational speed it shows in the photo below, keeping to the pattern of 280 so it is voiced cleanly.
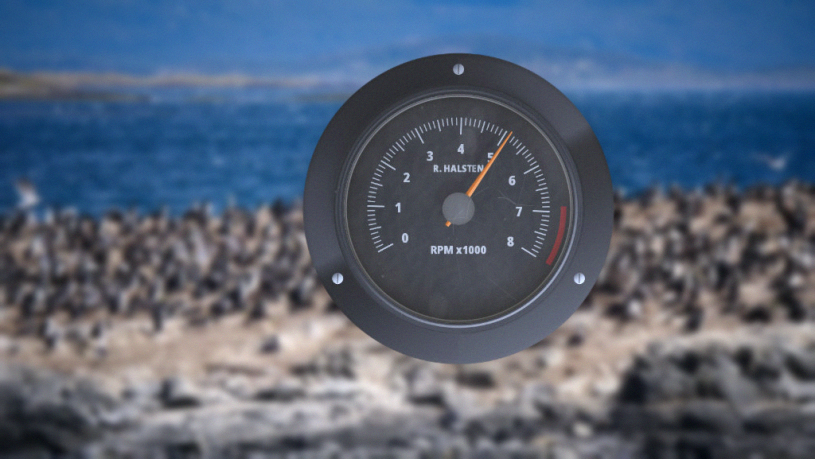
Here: 5100
